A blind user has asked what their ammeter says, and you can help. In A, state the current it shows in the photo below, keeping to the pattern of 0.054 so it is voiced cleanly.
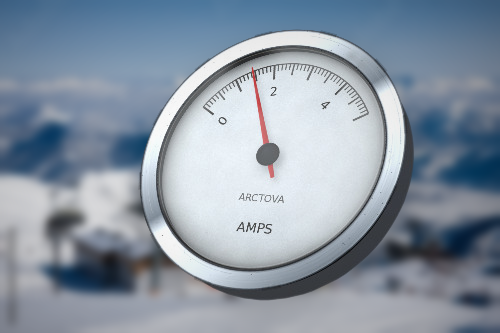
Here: 1.5
